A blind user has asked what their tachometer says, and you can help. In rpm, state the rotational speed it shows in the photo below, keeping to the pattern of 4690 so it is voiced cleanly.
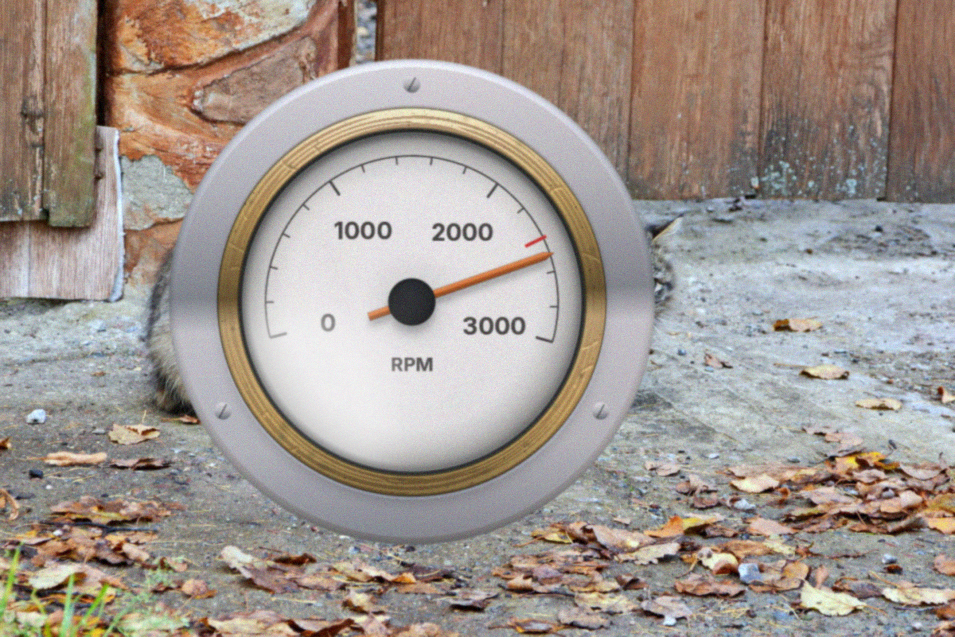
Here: 2500
